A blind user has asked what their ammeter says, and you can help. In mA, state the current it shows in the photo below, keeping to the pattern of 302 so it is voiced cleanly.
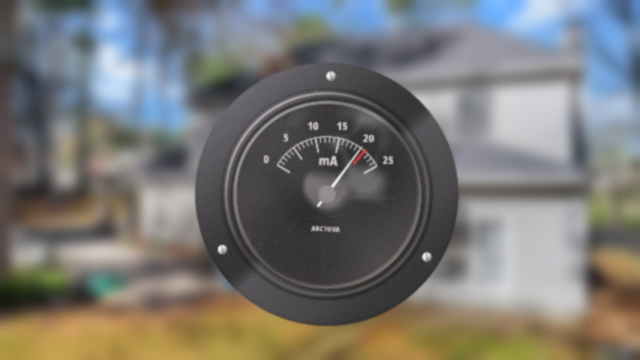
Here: 20
